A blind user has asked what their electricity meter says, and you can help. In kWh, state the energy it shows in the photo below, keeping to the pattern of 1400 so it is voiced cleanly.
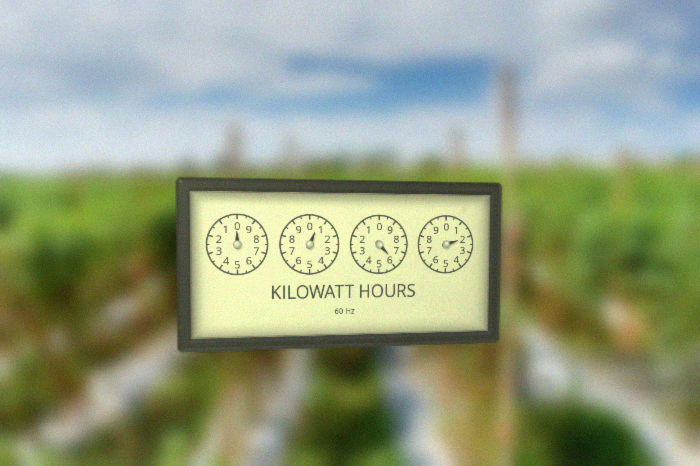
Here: 62
